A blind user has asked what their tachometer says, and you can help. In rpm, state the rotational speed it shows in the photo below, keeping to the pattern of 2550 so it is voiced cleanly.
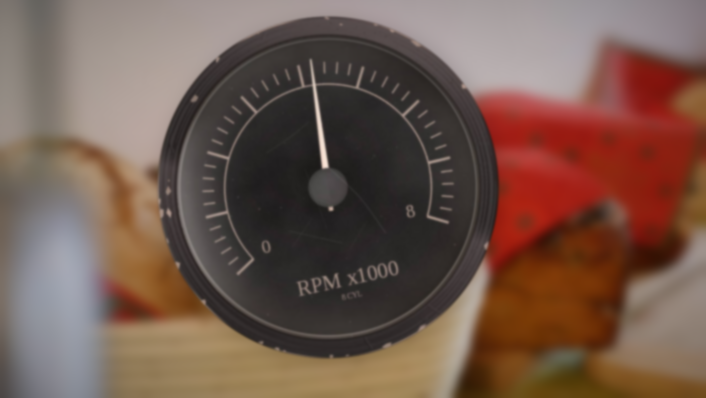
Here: 4200
